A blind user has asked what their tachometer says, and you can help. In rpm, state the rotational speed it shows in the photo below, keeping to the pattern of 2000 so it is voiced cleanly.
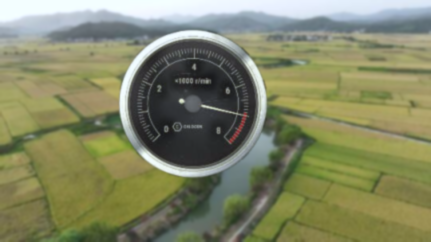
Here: 7000
